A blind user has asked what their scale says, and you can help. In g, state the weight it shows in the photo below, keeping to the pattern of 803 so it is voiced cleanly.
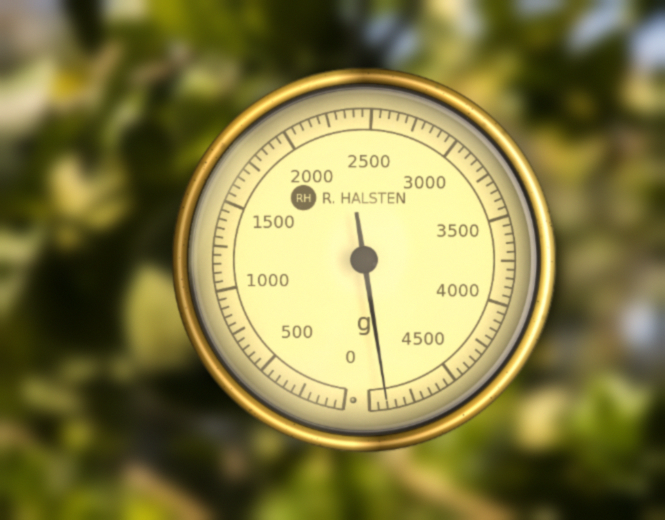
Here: 4900
